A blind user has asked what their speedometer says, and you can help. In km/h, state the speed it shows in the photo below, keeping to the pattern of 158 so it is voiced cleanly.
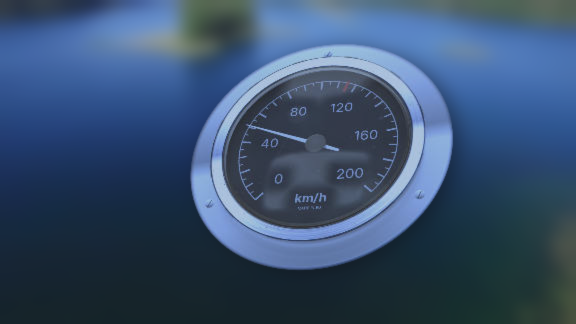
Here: 50
